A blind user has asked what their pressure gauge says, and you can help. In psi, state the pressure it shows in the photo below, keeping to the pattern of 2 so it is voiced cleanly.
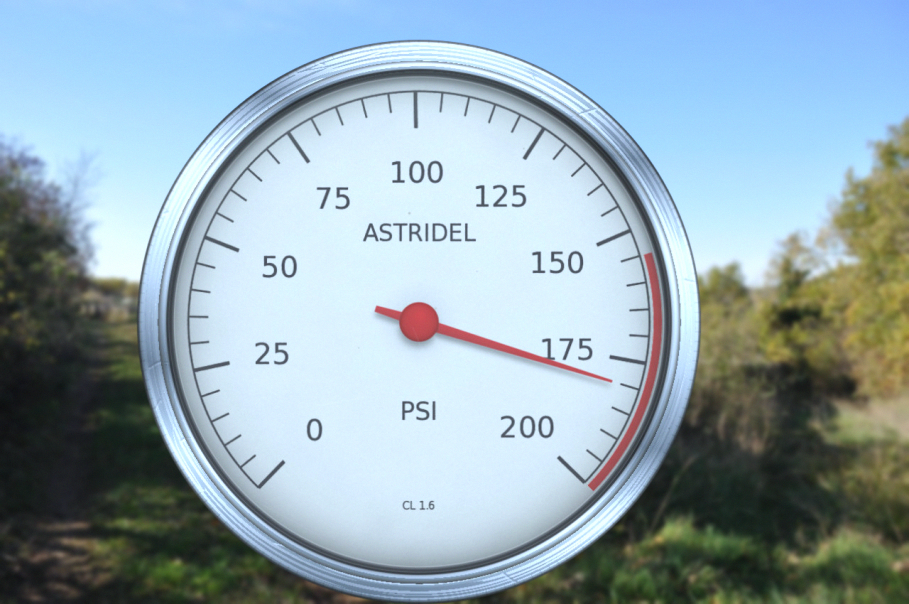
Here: 180
